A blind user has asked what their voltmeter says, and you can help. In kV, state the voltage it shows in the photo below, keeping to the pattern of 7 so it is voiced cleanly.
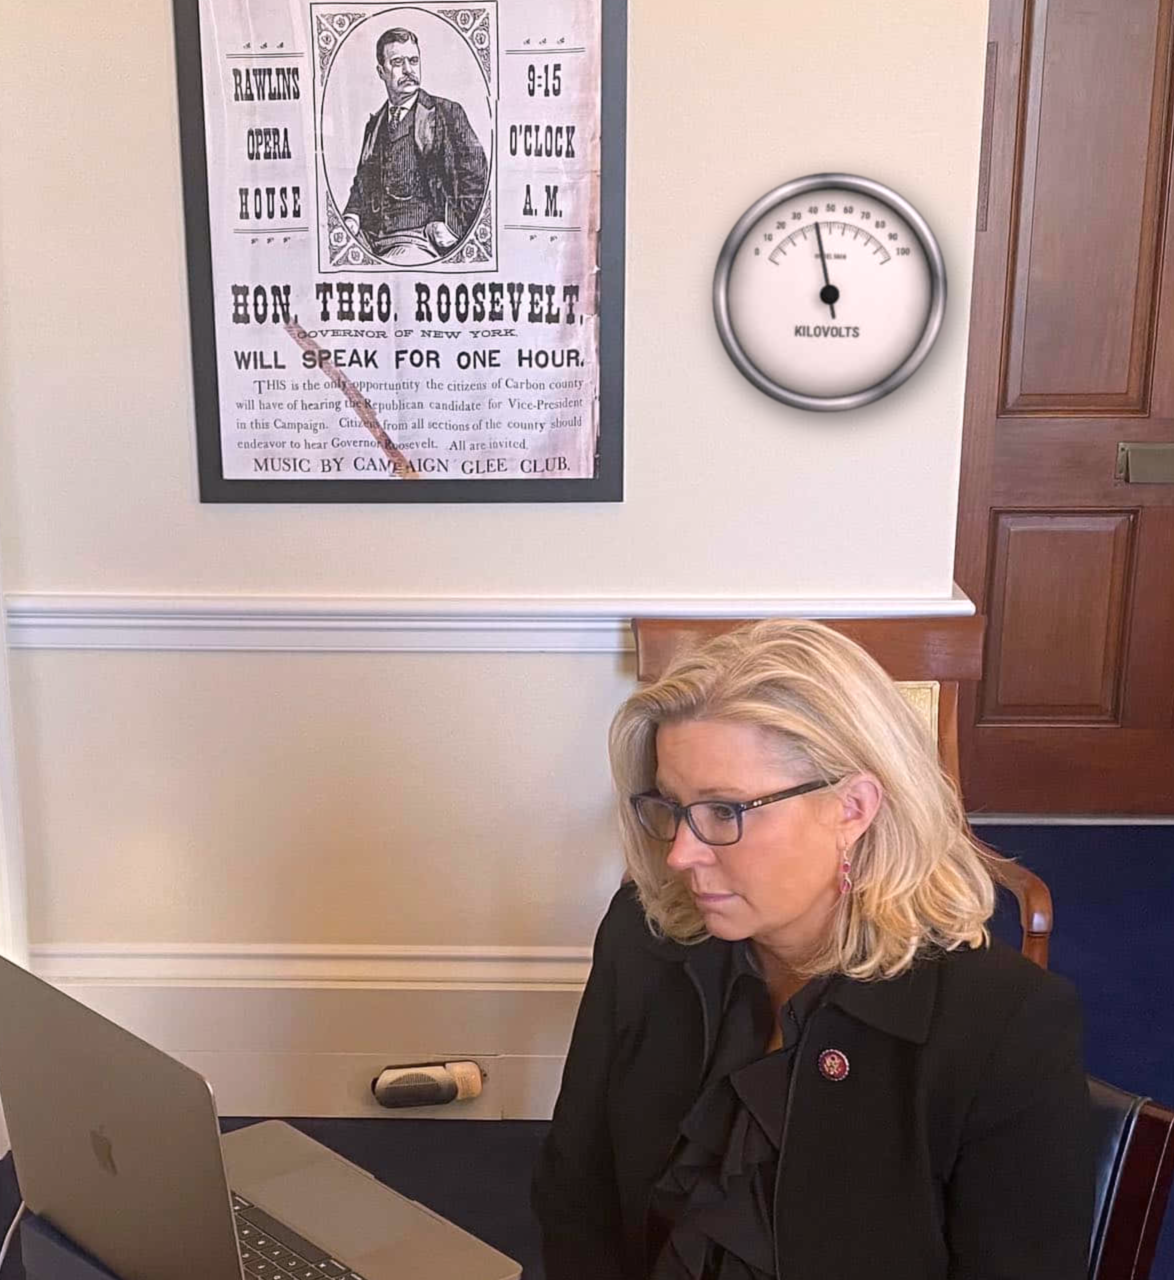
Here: 40
